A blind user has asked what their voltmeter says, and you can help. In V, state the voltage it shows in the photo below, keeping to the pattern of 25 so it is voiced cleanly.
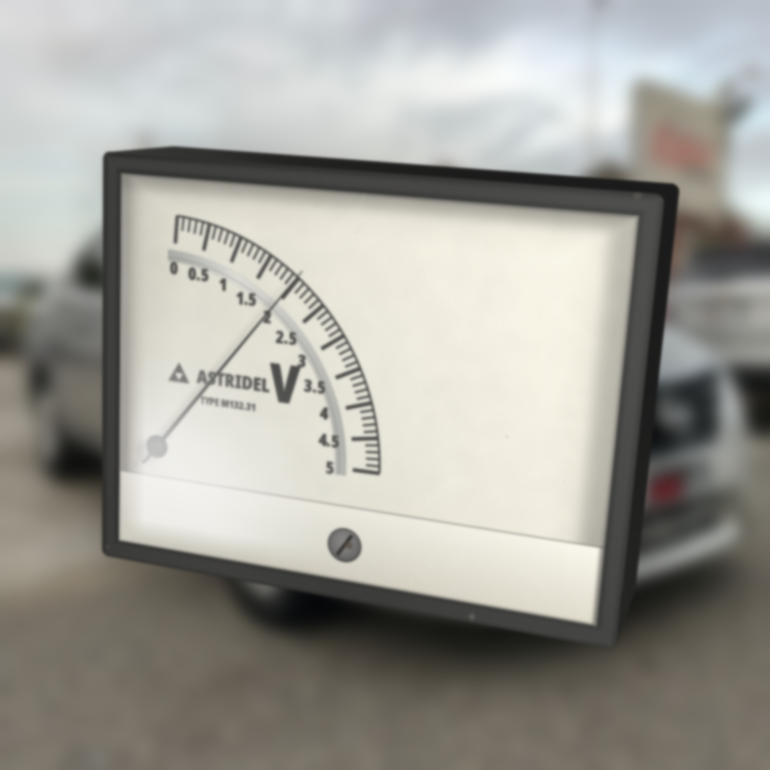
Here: 2
